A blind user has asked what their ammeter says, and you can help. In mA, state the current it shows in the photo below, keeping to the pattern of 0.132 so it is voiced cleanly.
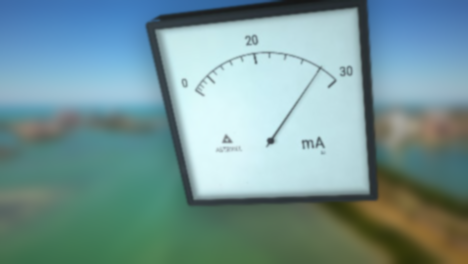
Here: 28
